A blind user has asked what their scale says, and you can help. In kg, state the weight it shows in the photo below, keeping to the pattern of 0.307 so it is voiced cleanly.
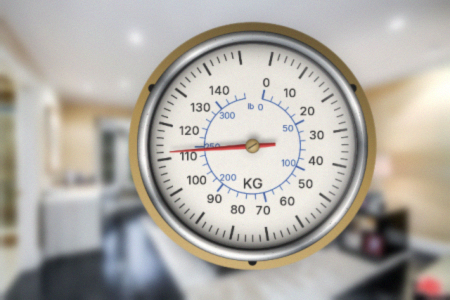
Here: 112
